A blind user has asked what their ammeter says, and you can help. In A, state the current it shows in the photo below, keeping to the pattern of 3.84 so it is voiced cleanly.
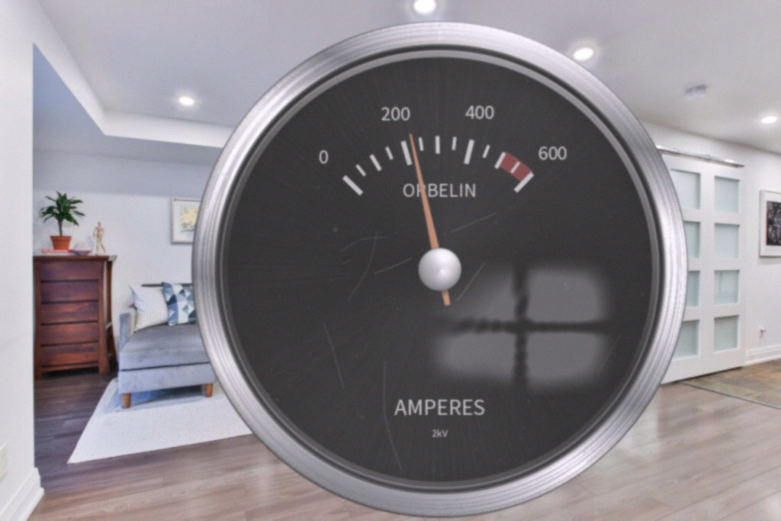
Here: 225
